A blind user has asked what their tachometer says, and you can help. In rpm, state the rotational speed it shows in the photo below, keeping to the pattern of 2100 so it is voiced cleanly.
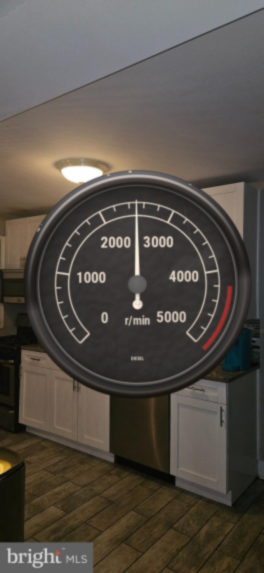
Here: 2500
